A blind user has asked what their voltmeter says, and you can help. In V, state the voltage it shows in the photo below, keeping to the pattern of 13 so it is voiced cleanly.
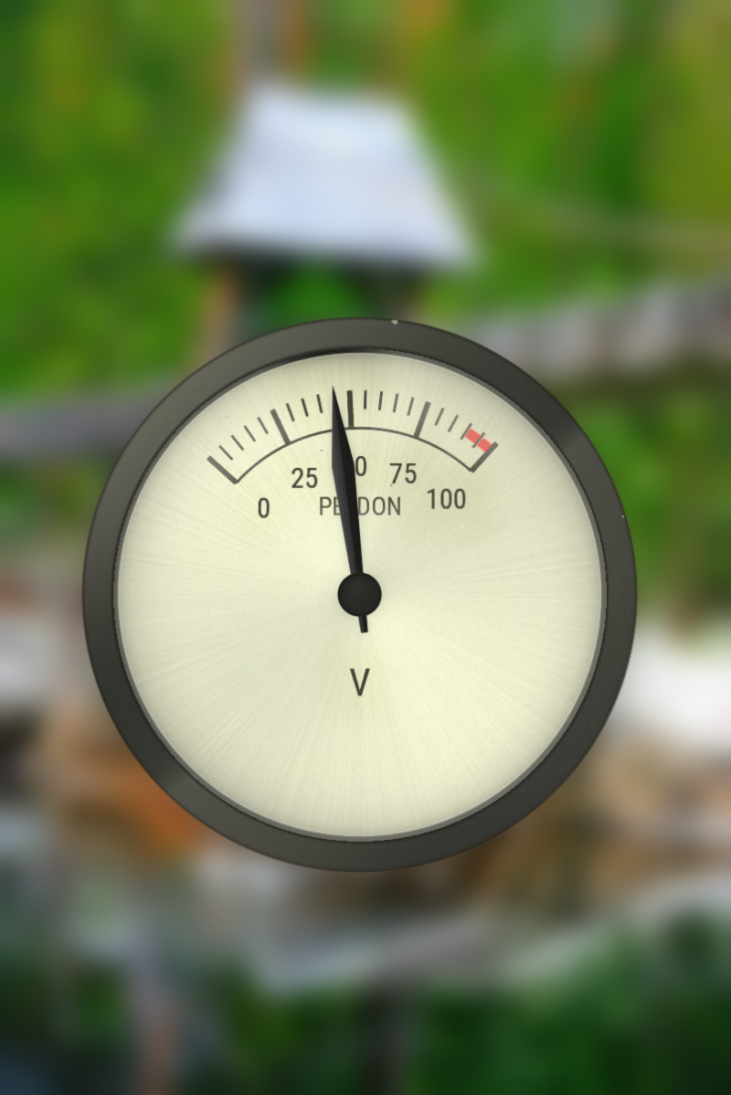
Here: 45
